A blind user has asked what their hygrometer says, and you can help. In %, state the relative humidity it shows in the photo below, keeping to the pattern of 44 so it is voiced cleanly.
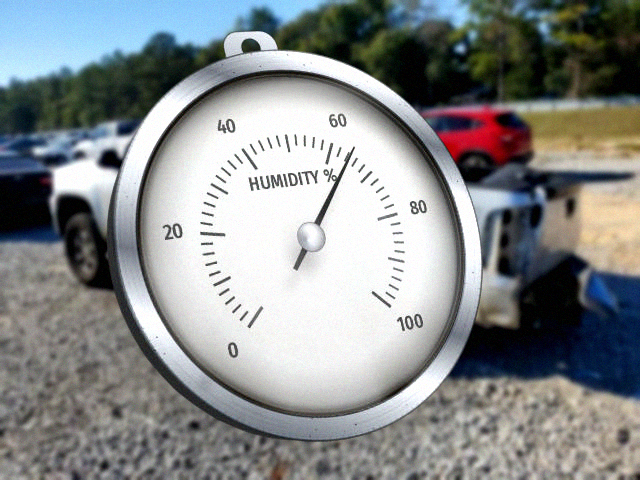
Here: 64
